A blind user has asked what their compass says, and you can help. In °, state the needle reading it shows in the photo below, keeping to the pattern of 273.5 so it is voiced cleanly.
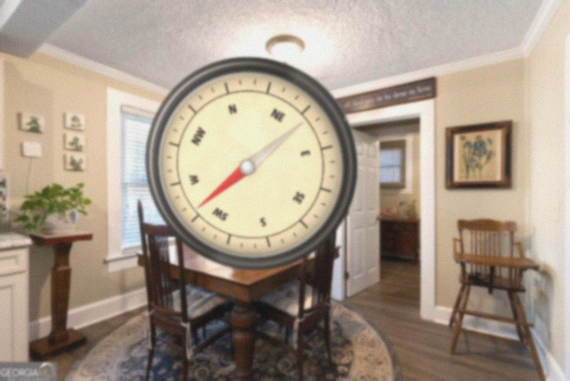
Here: 245
